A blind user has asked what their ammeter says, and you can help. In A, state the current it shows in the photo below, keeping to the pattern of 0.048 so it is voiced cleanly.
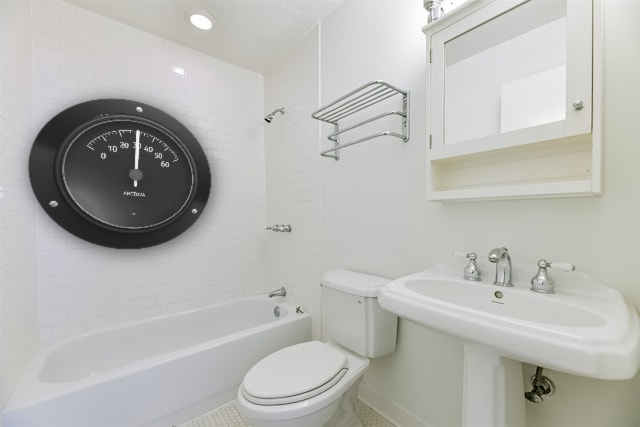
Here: 30
